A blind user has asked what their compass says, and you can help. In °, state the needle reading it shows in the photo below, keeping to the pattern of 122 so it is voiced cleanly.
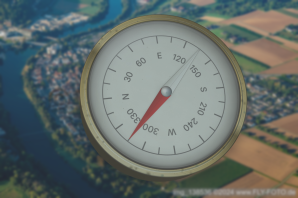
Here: 315
